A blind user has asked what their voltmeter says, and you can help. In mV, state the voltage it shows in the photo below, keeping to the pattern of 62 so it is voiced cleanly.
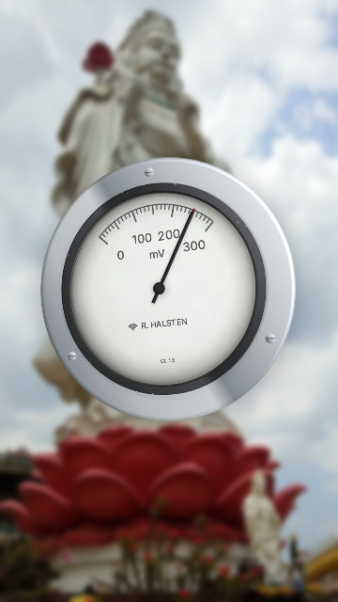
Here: 250
